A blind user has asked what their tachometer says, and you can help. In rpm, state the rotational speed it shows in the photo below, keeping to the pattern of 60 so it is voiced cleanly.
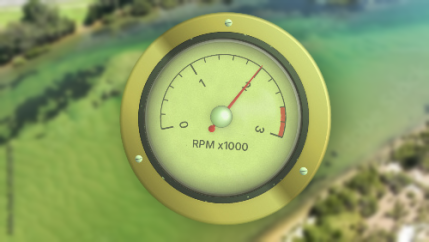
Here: 2000
